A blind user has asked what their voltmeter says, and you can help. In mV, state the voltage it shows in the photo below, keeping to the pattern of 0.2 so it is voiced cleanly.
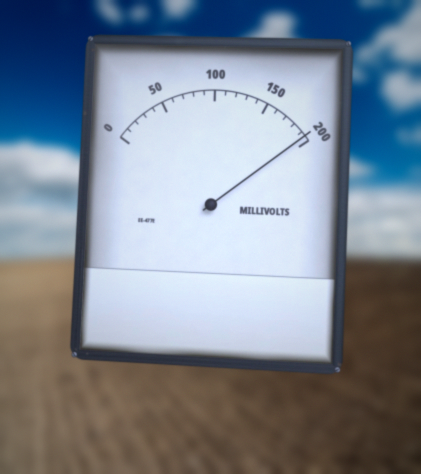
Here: 195
